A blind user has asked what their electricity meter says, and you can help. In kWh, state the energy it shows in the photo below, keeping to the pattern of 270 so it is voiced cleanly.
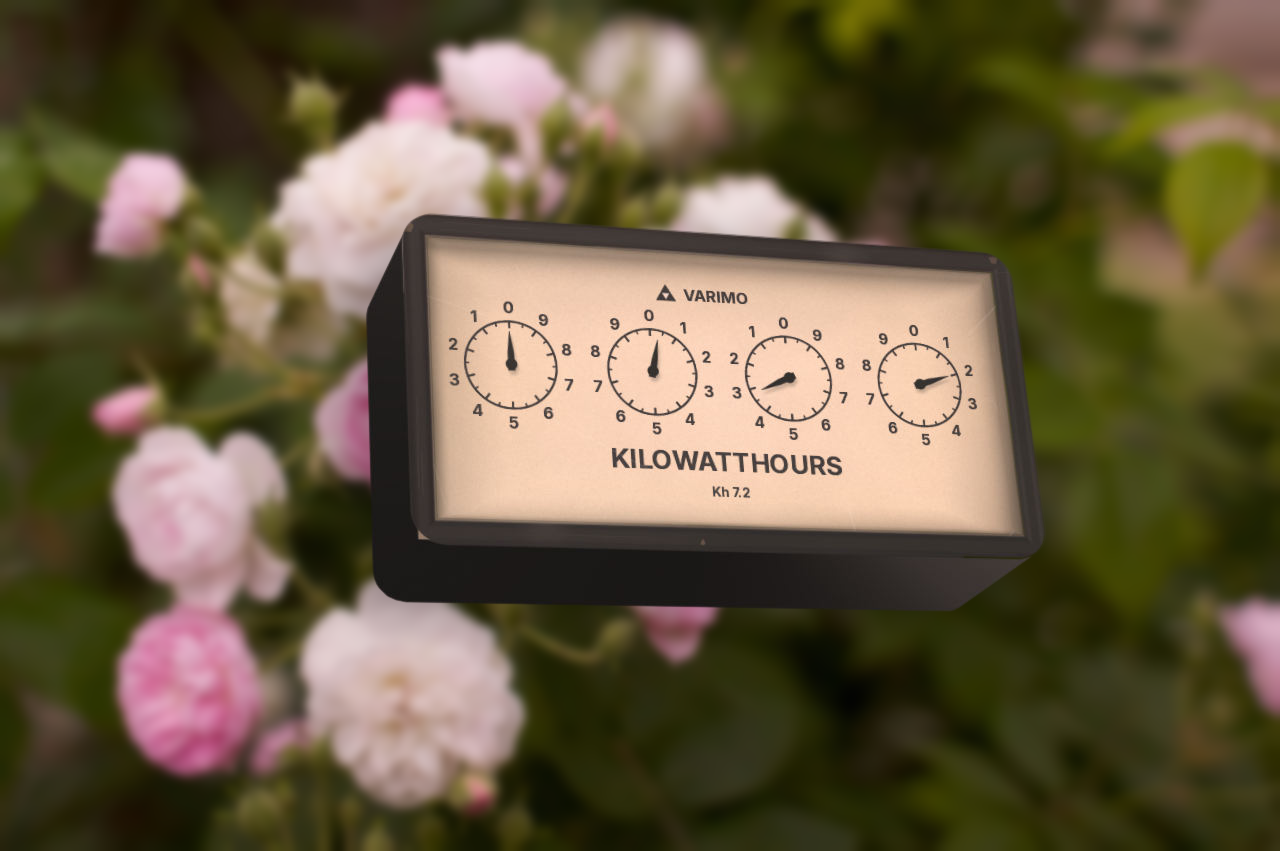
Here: 32
